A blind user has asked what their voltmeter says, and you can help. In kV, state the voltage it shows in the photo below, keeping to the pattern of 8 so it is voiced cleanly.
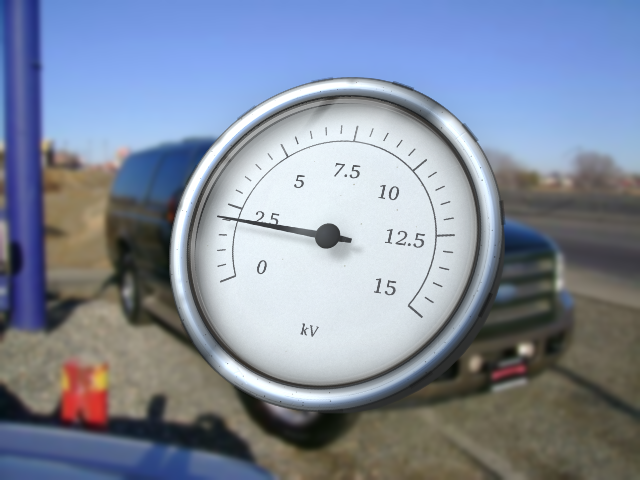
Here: 2
